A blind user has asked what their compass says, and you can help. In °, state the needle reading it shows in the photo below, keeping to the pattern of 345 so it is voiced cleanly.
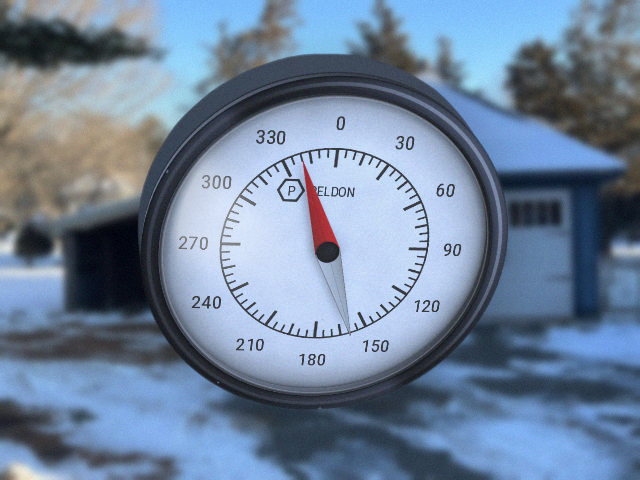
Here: 340
